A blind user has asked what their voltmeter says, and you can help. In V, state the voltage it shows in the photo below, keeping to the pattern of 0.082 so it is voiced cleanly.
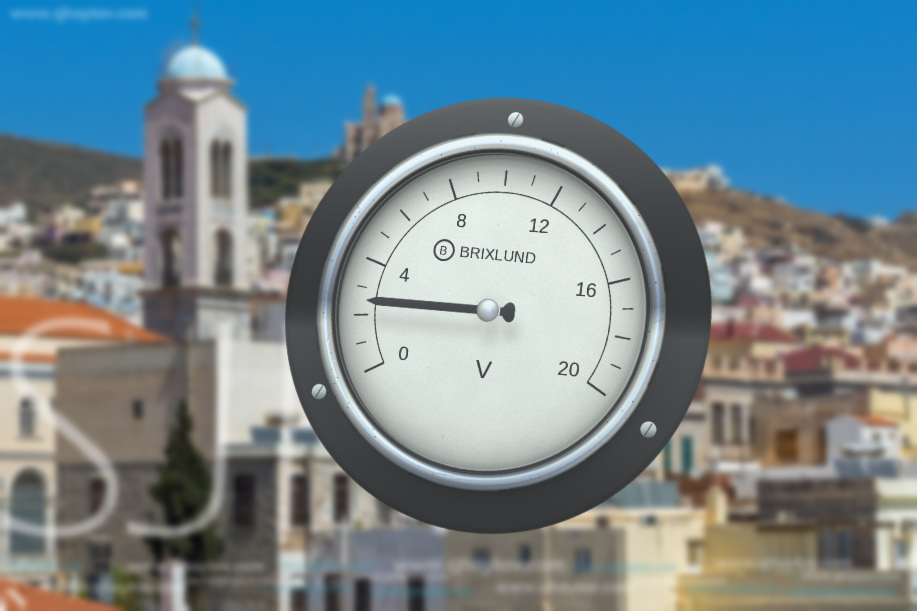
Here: 2.5
